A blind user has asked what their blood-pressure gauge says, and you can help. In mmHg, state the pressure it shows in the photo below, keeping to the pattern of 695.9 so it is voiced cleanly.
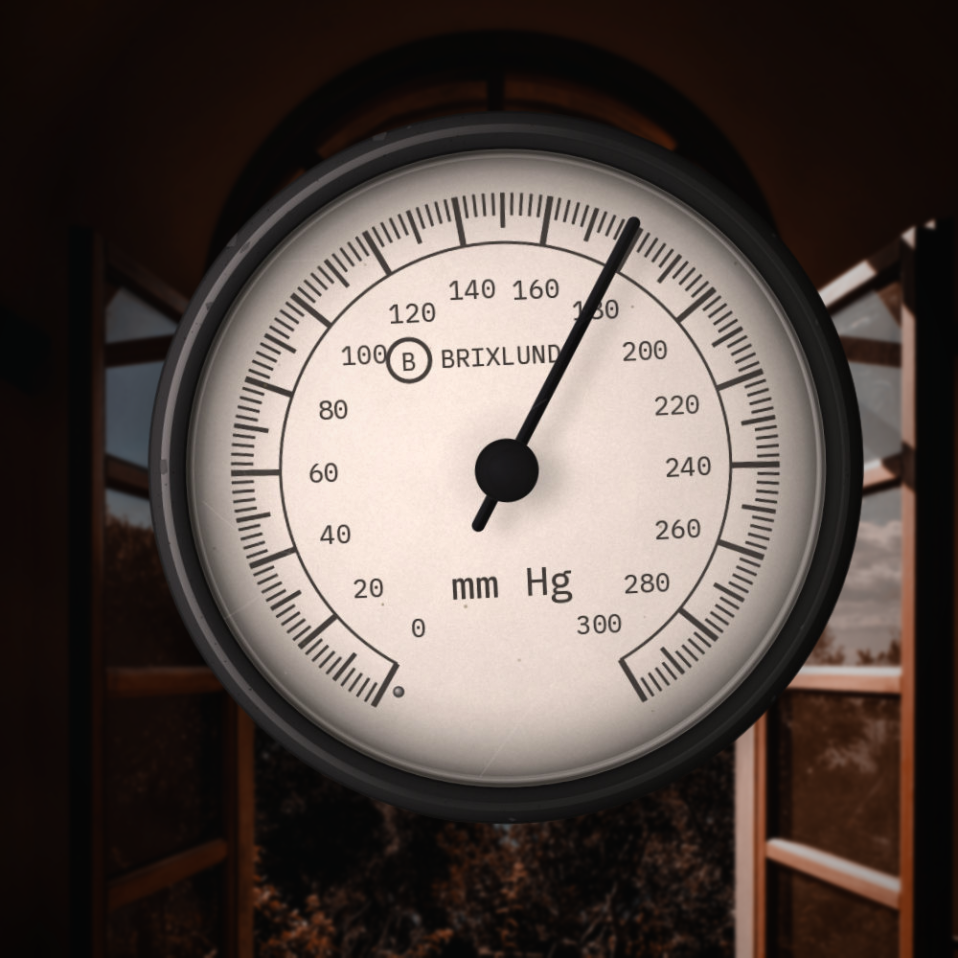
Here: 178
